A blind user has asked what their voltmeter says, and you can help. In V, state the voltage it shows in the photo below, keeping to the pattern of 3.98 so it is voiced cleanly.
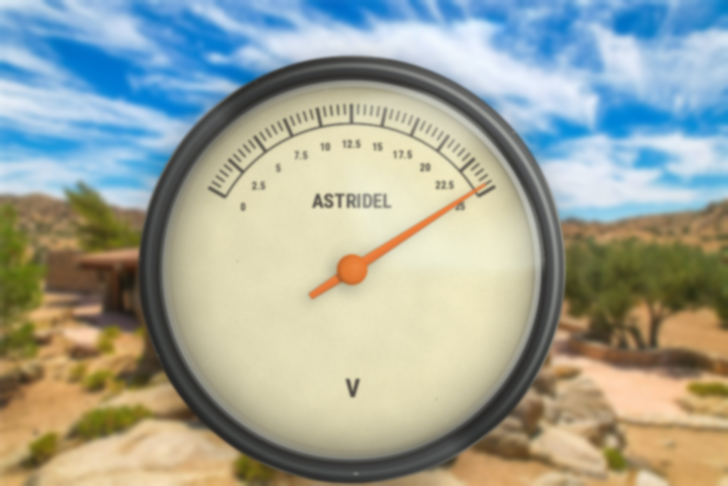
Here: 24.5
